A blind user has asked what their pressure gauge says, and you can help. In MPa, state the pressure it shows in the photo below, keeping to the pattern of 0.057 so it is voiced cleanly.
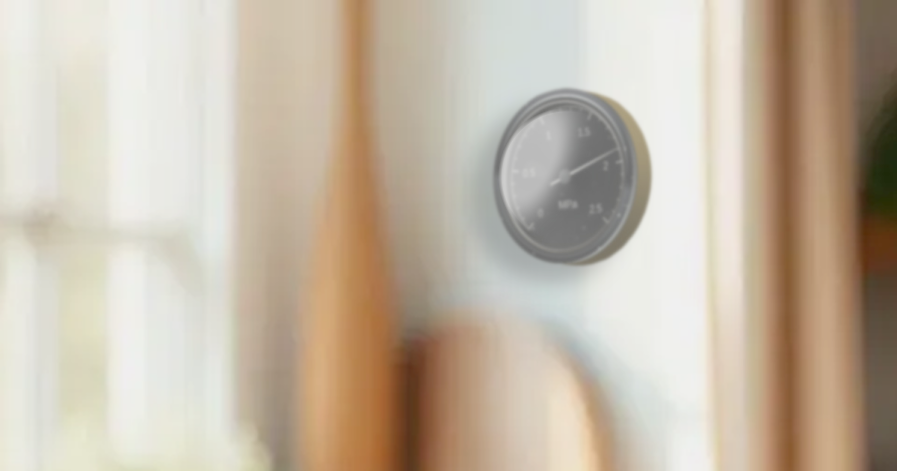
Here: 1.9
